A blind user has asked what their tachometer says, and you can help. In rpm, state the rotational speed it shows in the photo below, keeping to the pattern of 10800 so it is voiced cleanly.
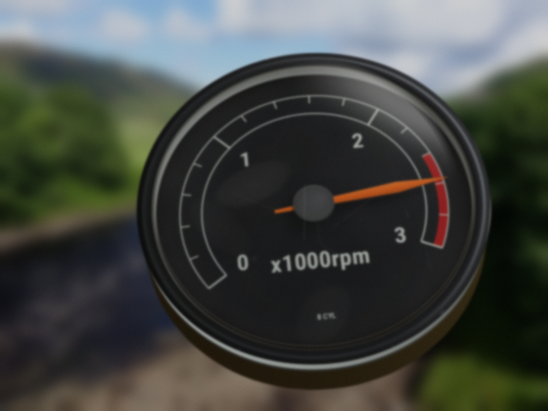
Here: 2600
